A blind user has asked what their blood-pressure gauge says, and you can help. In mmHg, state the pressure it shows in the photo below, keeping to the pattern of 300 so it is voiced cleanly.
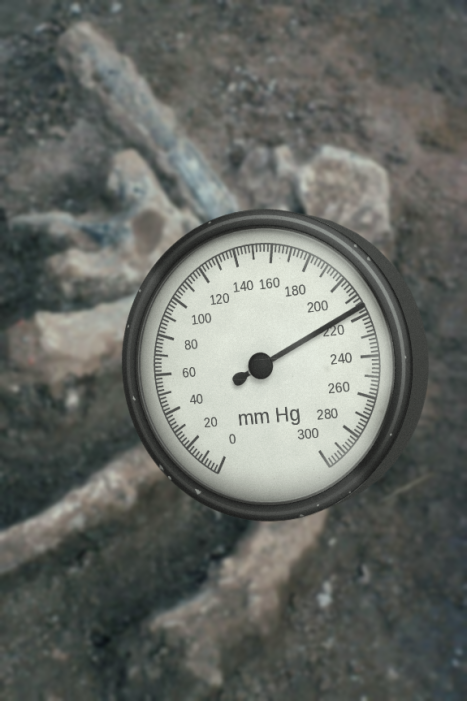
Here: 216
